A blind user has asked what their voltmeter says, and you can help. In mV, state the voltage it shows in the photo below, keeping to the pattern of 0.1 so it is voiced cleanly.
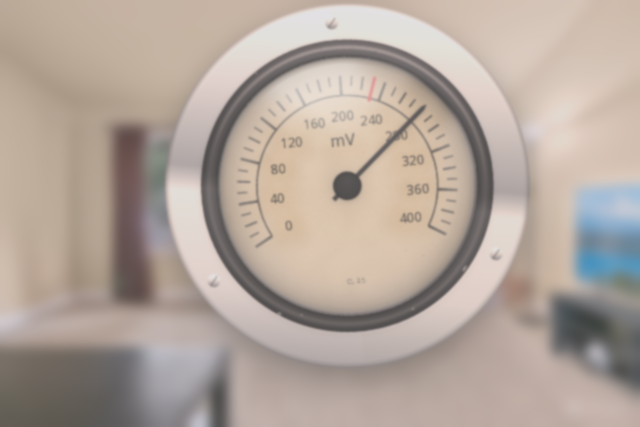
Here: 280
